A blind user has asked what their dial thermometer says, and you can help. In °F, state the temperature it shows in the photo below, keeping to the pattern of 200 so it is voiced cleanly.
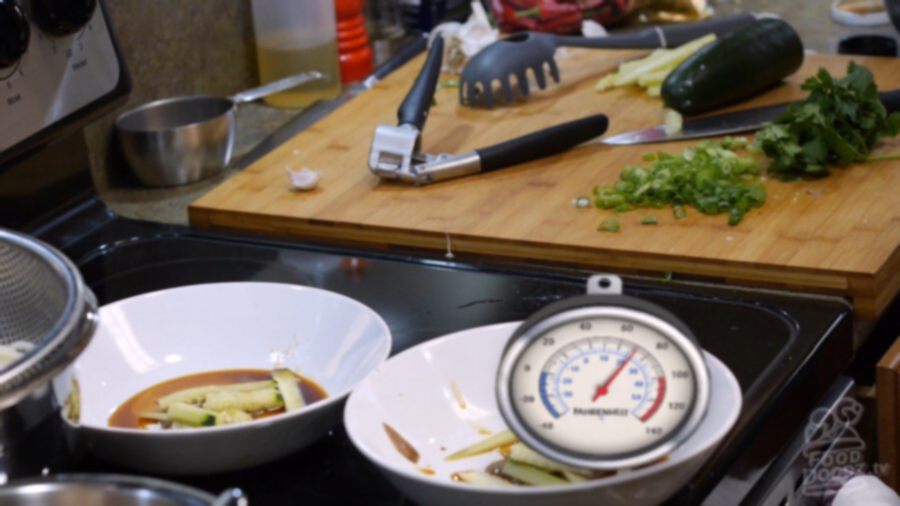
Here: 70
